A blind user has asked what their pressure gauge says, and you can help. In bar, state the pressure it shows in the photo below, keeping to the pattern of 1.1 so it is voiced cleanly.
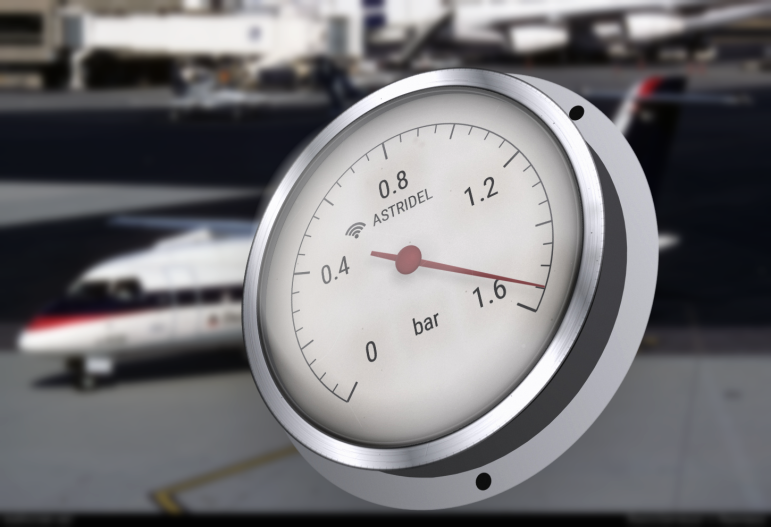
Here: 1.55
